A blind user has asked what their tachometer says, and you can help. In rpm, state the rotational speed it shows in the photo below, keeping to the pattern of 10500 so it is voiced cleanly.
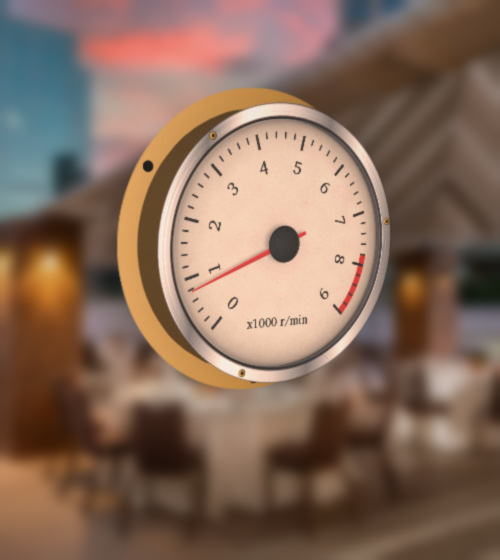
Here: 800
